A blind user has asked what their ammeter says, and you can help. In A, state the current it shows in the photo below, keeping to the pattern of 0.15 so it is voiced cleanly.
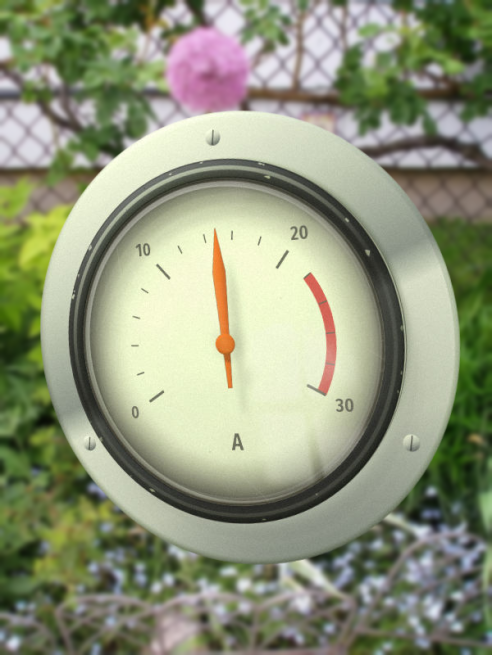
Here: 15
